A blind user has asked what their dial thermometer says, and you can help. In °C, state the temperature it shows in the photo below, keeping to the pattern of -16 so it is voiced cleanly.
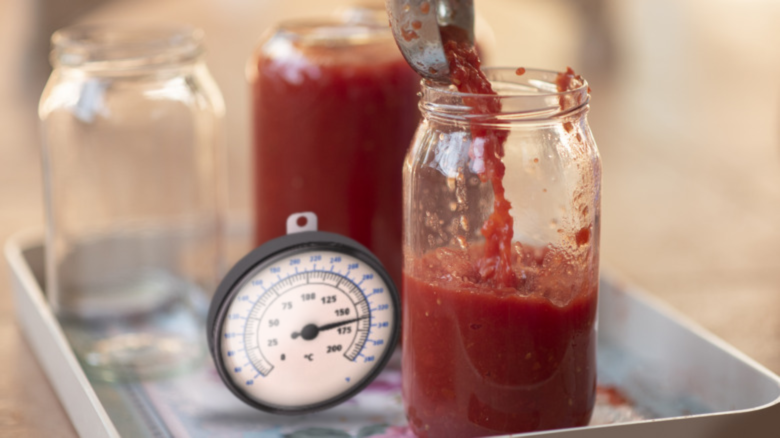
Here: 162.5
